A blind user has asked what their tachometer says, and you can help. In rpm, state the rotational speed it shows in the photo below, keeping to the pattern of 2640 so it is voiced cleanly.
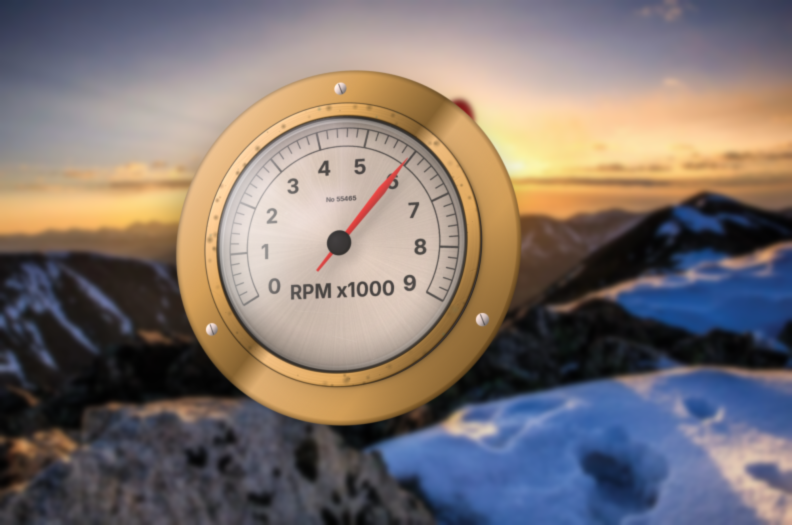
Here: 6000
